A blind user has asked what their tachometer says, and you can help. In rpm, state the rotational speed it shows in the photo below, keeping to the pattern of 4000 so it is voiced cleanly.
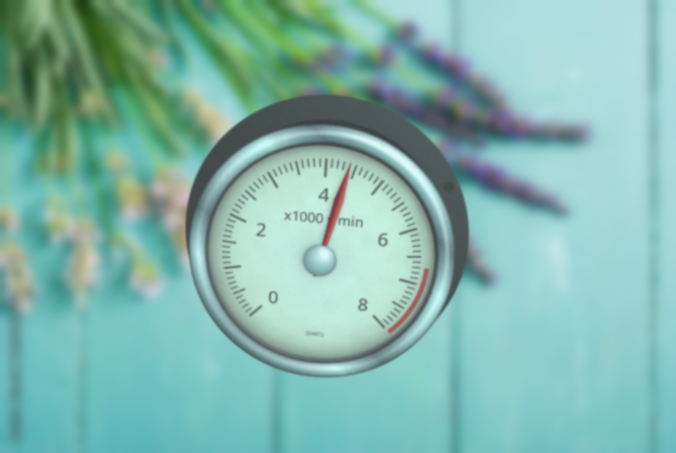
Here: 4400
